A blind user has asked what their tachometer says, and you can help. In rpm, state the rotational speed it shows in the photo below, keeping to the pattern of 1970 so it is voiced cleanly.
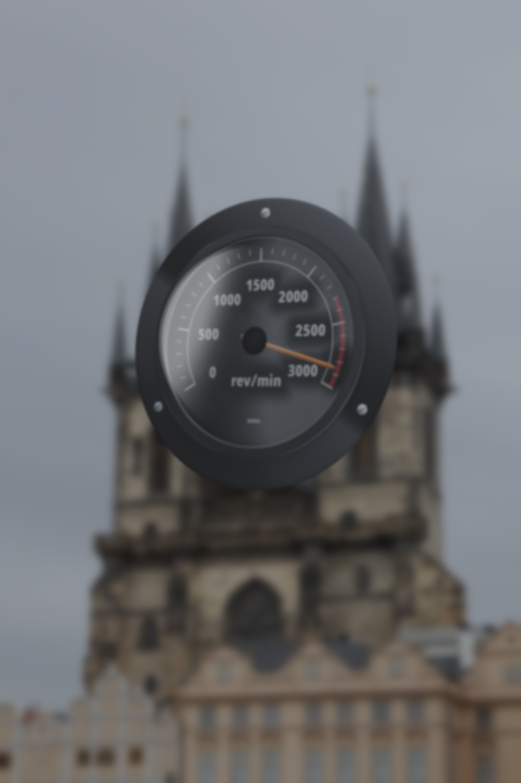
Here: 2850
